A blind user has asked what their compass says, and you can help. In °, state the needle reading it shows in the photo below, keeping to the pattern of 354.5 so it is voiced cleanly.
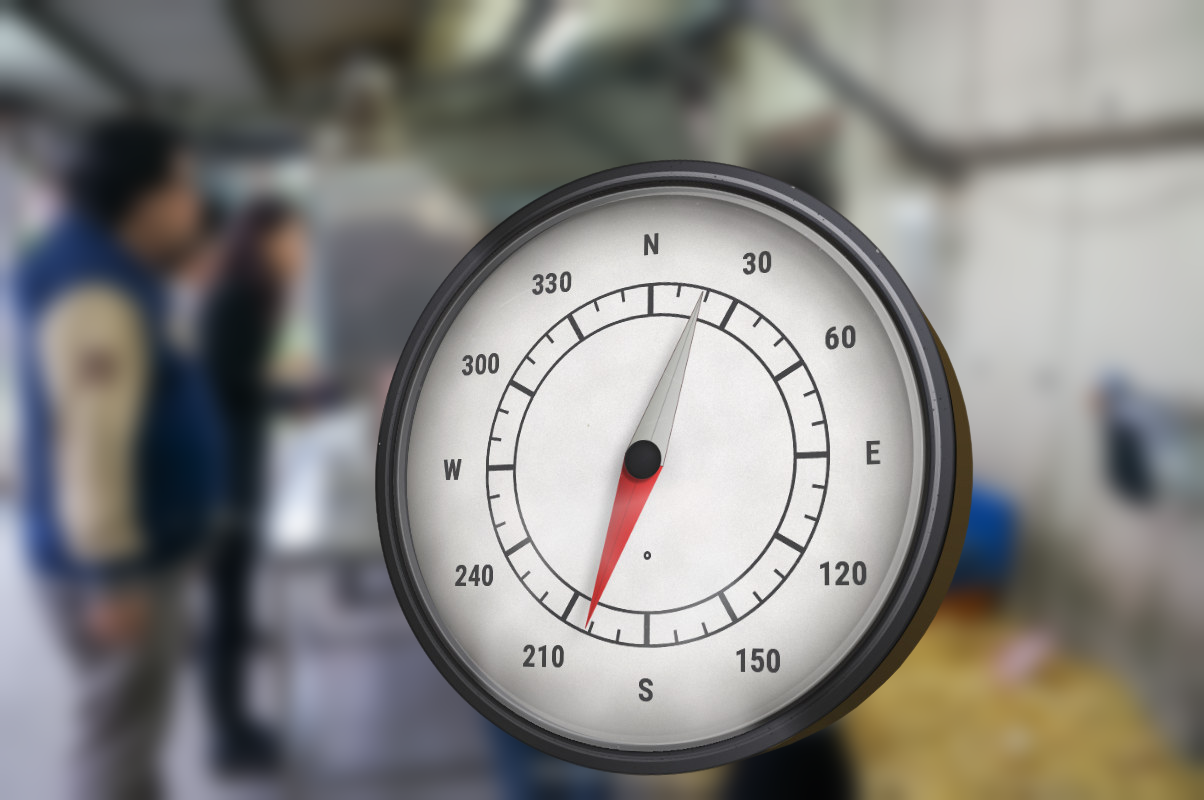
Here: 200
